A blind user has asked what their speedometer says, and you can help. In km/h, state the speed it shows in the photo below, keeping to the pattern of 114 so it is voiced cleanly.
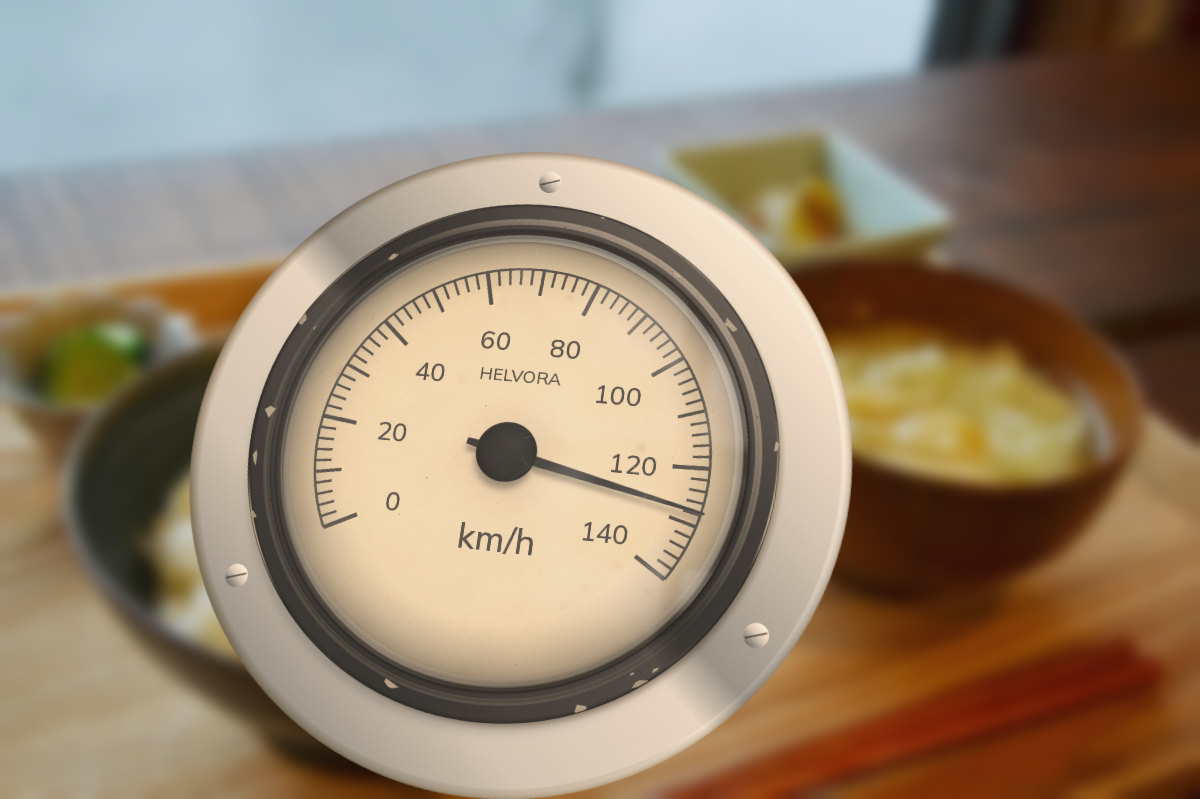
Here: 128
